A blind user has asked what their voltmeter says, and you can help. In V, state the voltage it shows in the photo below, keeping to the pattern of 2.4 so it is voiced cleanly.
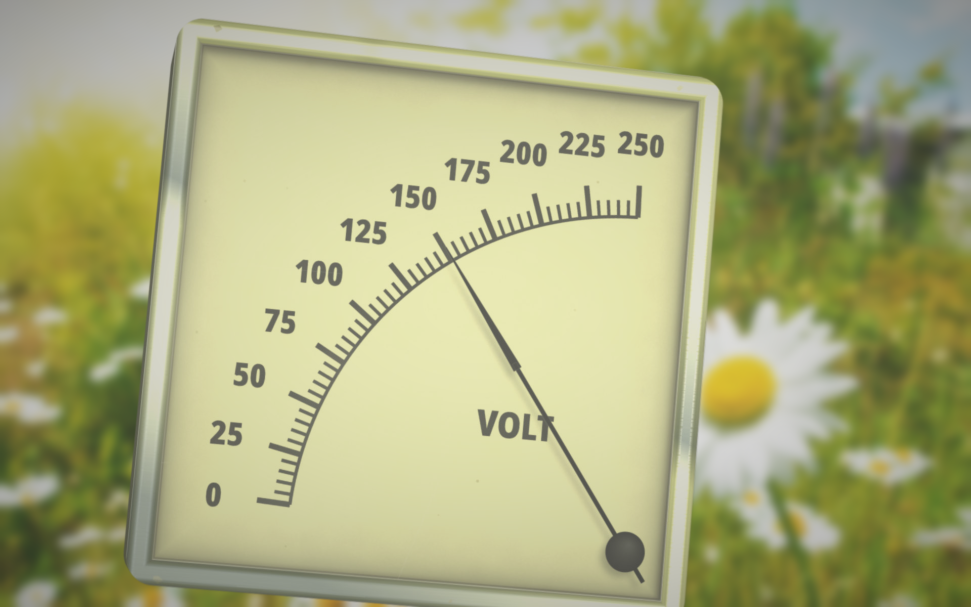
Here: 150
